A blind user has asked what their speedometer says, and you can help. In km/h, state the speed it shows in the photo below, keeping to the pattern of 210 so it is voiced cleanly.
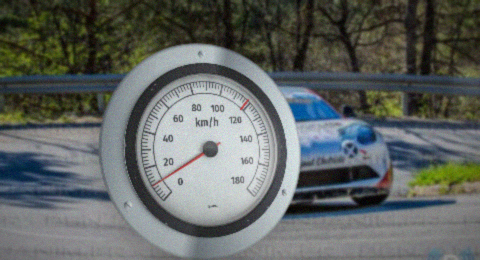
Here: 10
